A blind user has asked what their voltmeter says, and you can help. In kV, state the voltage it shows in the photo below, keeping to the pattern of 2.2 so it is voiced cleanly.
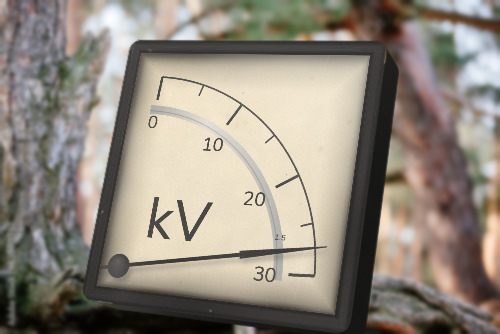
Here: 27.5
